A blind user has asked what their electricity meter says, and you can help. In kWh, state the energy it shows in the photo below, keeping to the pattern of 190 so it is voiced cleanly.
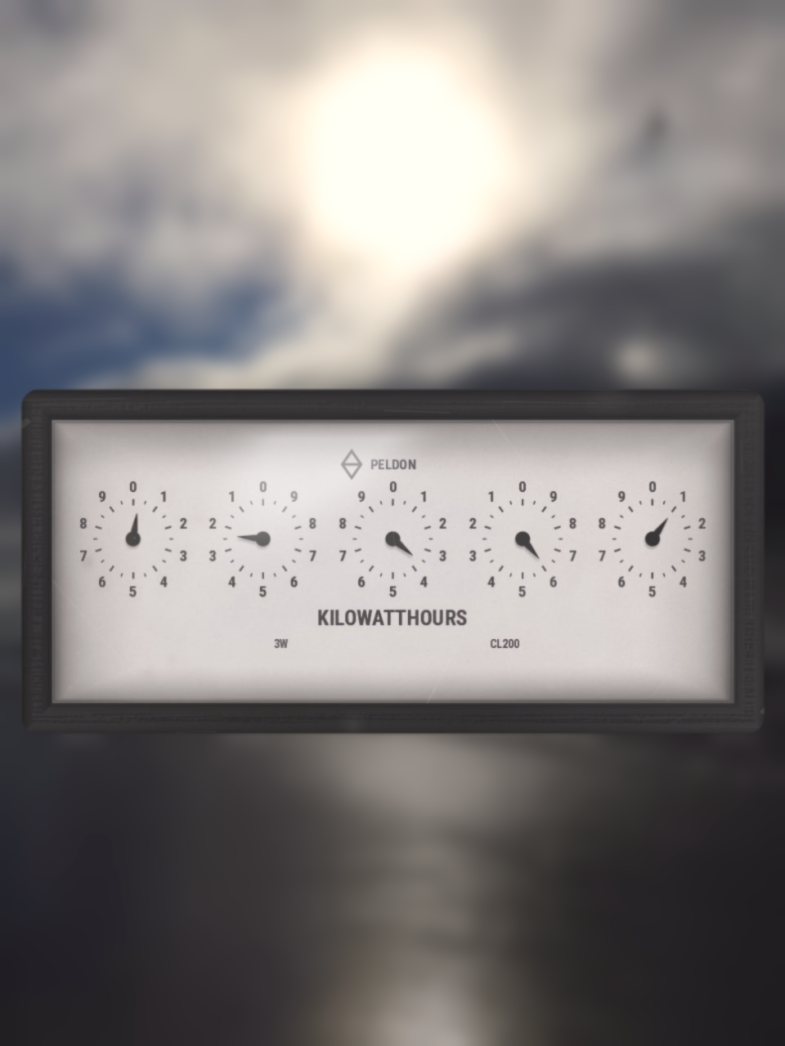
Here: 2361
